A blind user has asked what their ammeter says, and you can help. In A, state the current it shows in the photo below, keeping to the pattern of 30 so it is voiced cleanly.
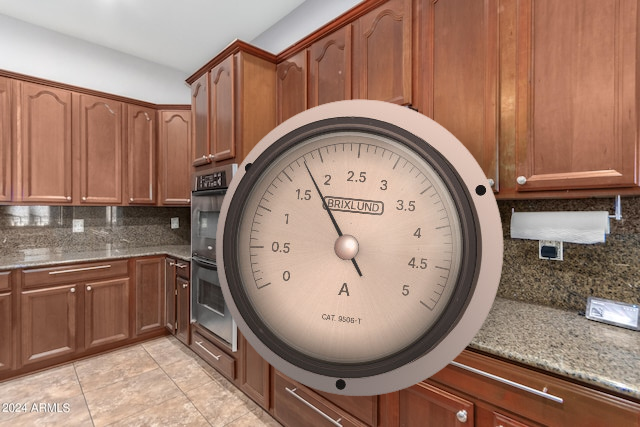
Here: 1.8
